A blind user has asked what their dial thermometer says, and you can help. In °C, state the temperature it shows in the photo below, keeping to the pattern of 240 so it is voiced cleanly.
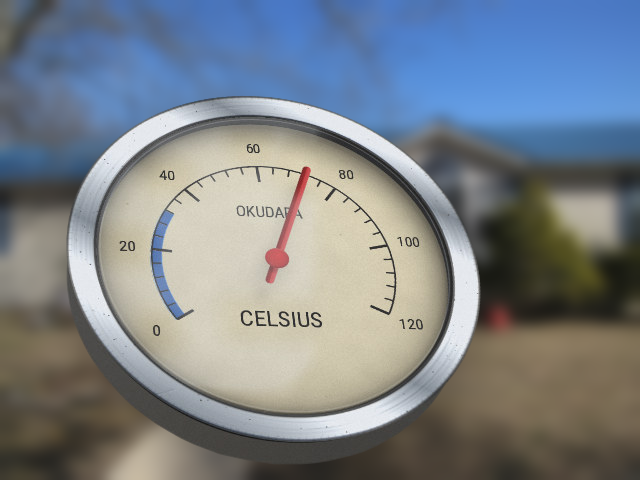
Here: 72
